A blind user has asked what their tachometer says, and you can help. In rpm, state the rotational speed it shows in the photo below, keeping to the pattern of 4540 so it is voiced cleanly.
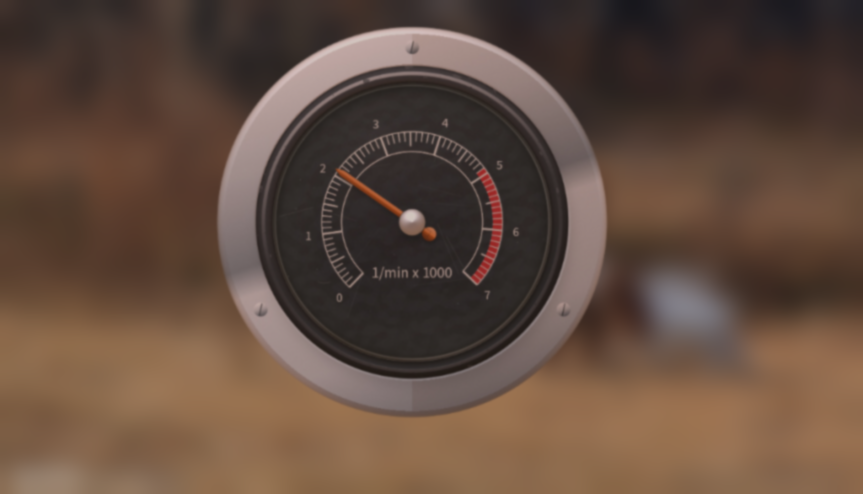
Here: 2100
